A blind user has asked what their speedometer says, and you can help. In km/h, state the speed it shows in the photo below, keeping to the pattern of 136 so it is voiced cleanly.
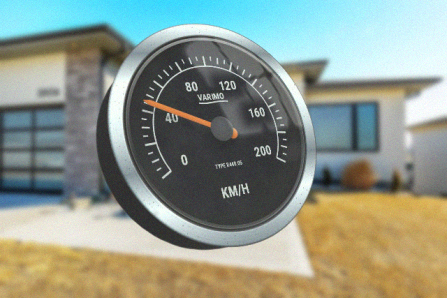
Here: 45
